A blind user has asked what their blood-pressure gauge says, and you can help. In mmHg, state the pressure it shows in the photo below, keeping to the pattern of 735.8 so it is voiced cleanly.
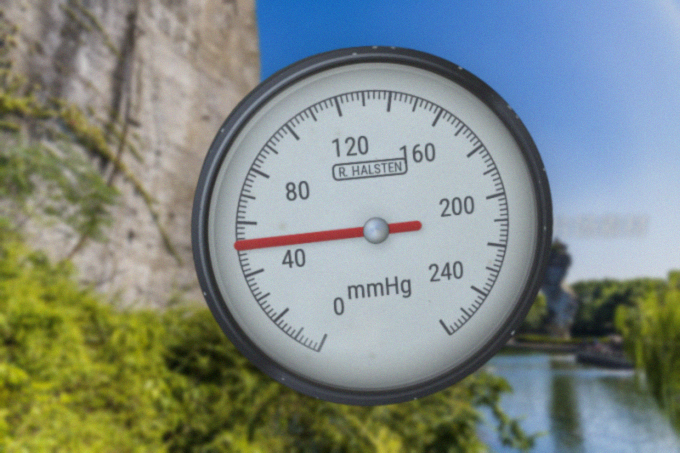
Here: 52
